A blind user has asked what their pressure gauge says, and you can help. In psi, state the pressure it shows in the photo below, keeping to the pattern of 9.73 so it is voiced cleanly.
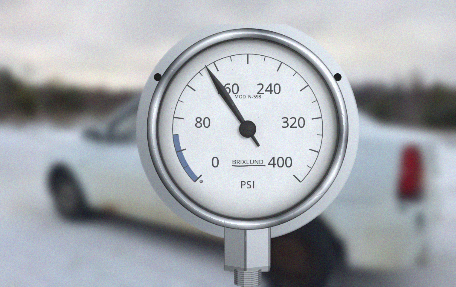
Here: 150
